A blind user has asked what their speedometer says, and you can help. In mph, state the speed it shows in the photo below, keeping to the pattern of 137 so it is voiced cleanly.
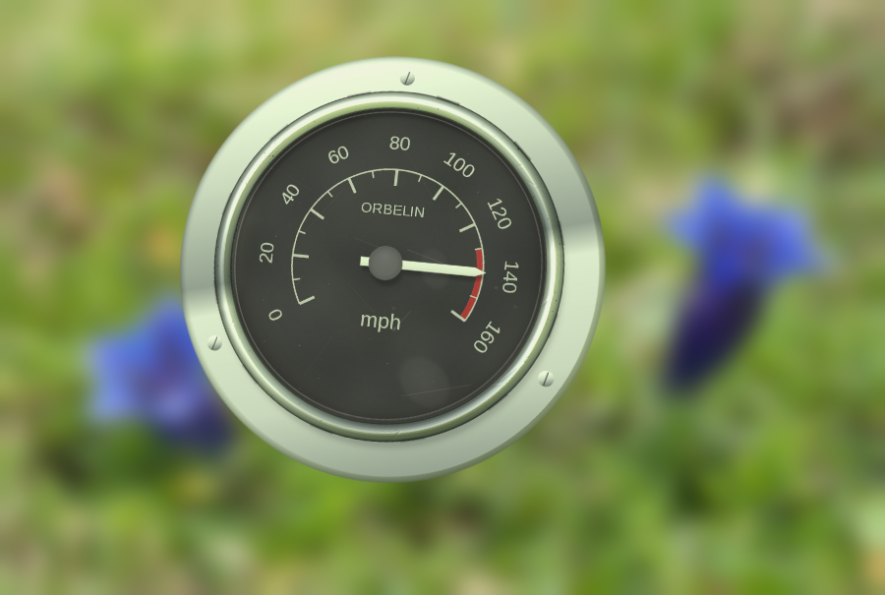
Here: 140
